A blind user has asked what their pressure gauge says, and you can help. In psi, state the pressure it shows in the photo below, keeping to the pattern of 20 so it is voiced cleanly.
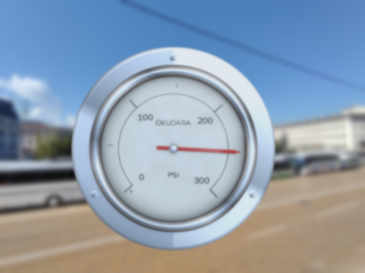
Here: 250
